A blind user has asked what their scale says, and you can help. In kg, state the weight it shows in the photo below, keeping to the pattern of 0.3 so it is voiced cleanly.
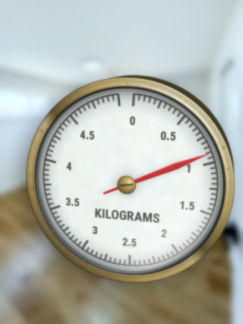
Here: 0.9
